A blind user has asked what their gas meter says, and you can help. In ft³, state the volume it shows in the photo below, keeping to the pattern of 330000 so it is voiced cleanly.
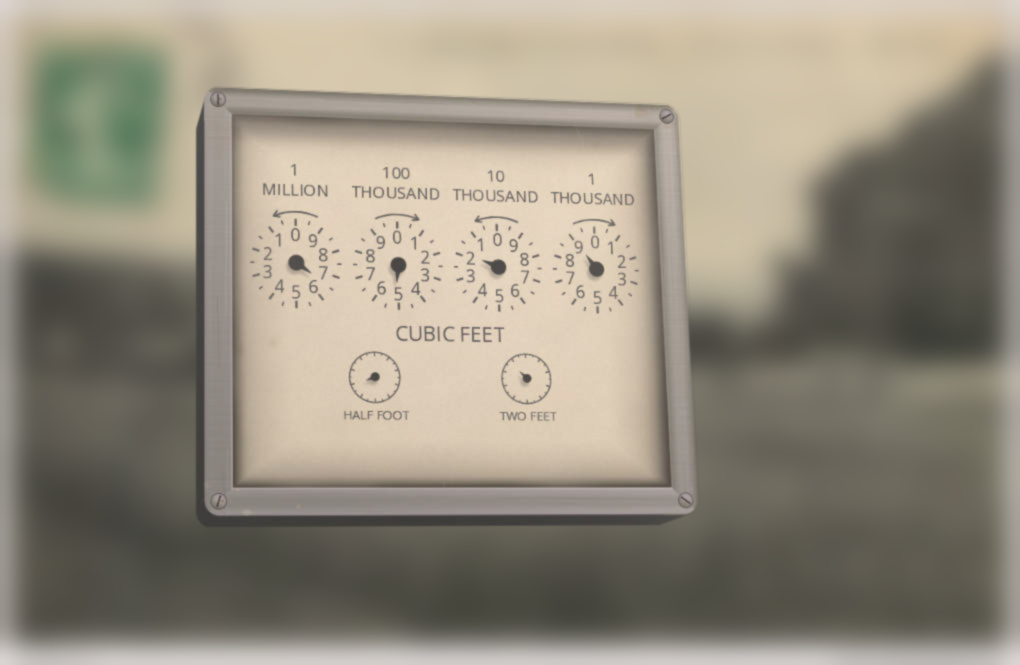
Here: 651900
